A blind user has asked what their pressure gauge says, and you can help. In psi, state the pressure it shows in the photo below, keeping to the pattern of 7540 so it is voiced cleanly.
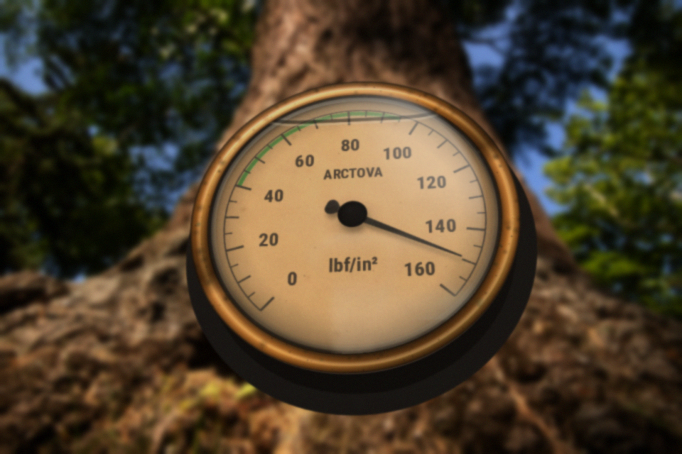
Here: 150
